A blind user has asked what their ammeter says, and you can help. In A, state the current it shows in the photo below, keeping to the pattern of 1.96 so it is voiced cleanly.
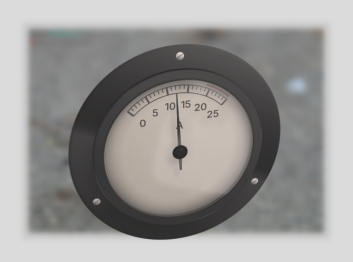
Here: 12
